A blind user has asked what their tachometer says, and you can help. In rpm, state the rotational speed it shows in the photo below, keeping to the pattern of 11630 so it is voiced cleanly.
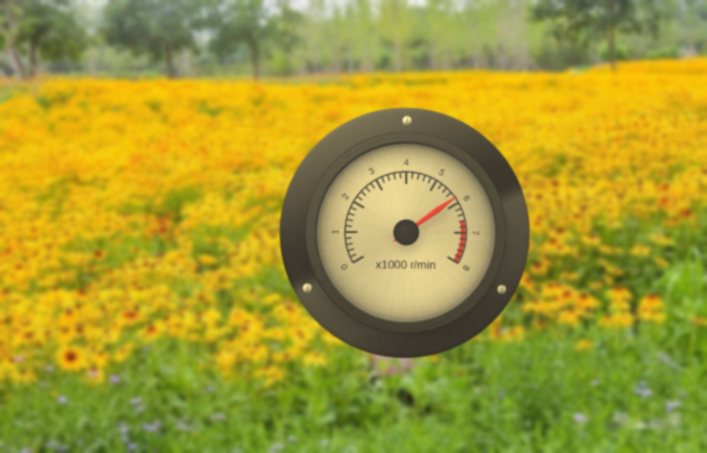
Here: 5800
